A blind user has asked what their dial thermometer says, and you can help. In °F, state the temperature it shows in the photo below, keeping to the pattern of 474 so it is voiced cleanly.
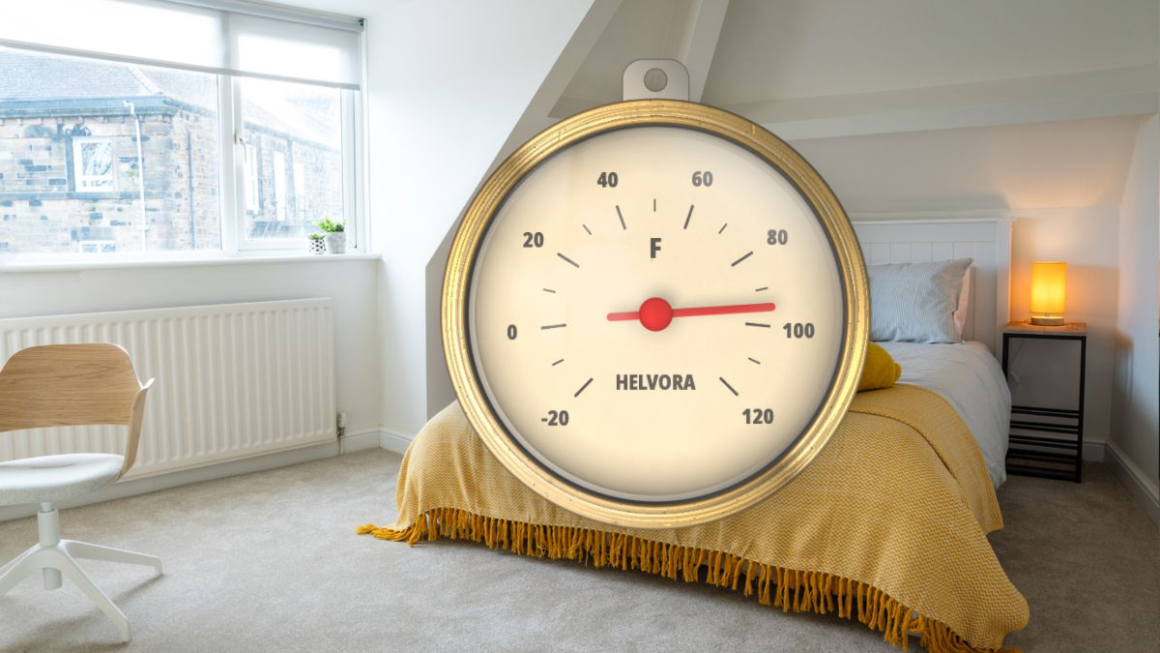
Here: 95
